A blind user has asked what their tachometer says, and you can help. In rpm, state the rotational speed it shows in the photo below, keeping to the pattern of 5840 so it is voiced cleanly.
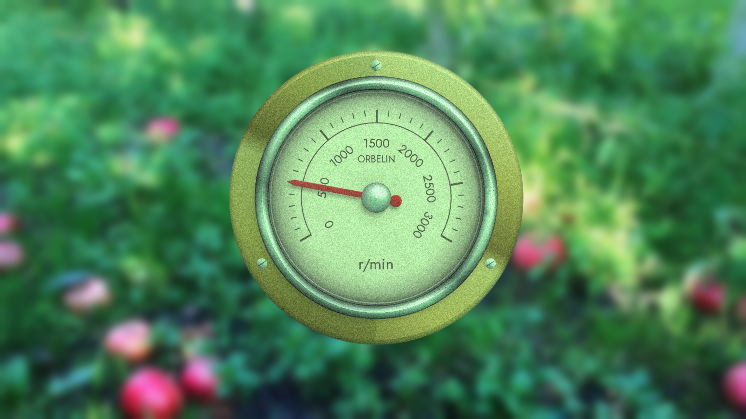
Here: 500
